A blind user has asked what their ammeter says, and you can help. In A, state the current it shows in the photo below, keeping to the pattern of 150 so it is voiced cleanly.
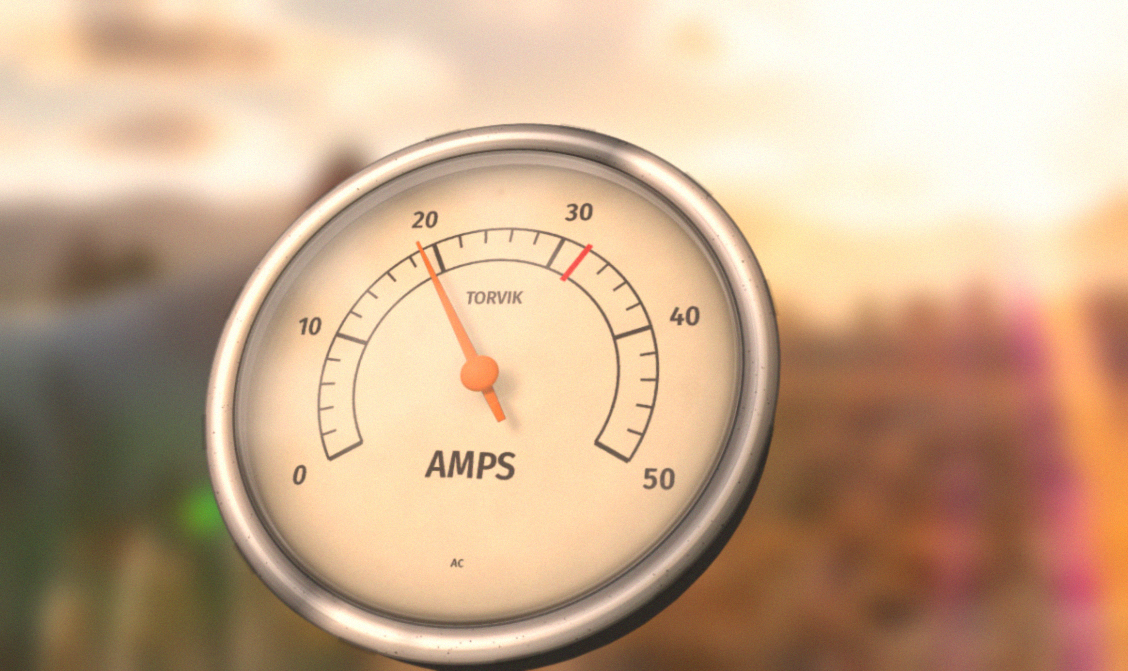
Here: 19
